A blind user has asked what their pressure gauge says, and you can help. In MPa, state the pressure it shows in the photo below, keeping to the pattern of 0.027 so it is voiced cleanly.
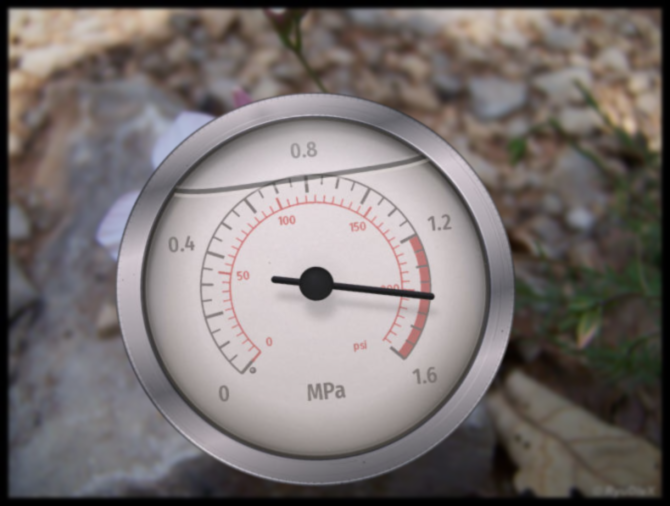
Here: 1.4
